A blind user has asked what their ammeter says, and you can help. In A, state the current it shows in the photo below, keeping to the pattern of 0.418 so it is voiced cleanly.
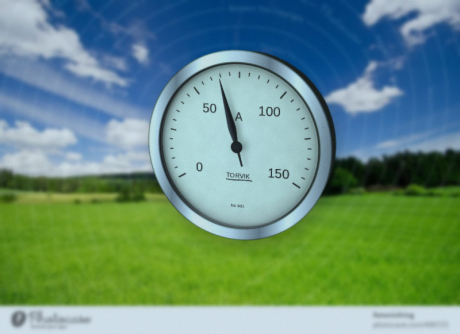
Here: 65
